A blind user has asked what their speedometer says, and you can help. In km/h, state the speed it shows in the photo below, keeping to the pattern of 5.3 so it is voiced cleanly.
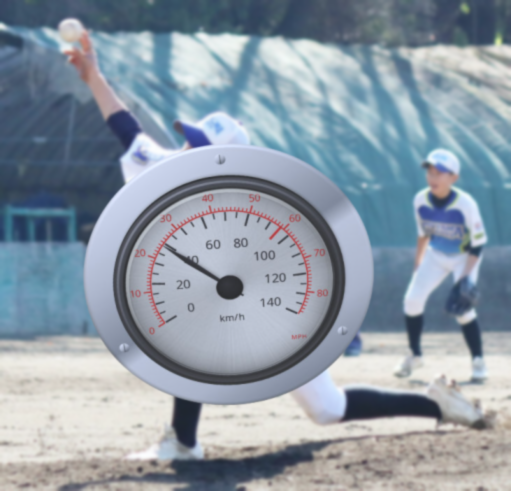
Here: 40
